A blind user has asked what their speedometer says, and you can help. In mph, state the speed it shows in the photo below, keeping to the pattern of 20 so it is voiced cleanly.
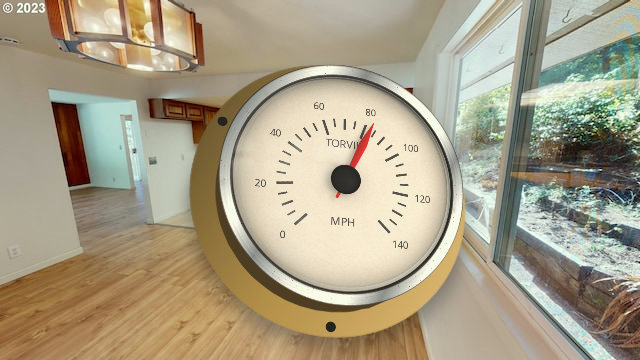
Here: 82.5
